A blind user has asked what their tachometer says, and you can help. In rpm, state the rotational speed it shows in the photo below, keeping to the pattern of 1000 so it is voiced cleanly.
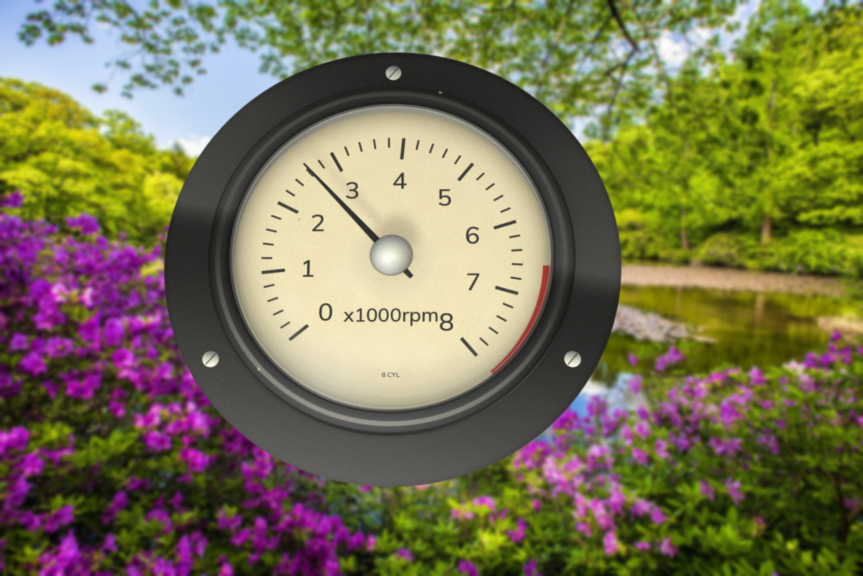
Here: 2600
